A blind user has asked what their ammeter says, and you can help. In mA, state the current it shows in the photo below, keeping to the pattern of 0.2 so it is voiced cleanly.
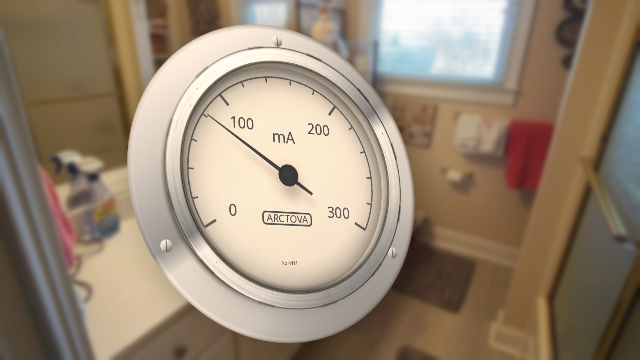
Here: 80
